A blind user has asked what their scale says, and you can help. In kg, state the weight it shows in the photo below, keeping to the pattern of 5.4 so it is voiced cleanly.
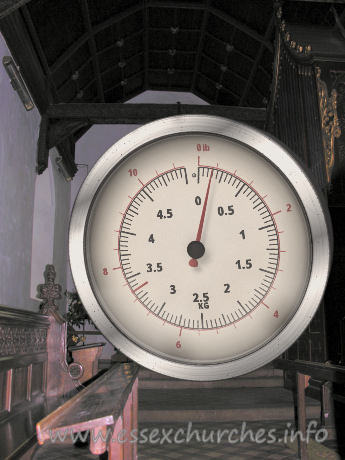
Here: 0.15
